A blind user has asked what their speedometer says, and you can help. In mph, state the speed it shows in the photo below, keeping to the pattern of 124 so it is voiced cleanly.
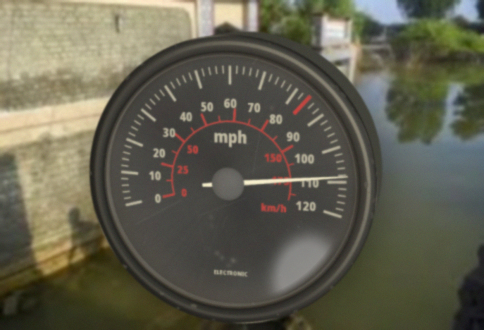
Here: 108
